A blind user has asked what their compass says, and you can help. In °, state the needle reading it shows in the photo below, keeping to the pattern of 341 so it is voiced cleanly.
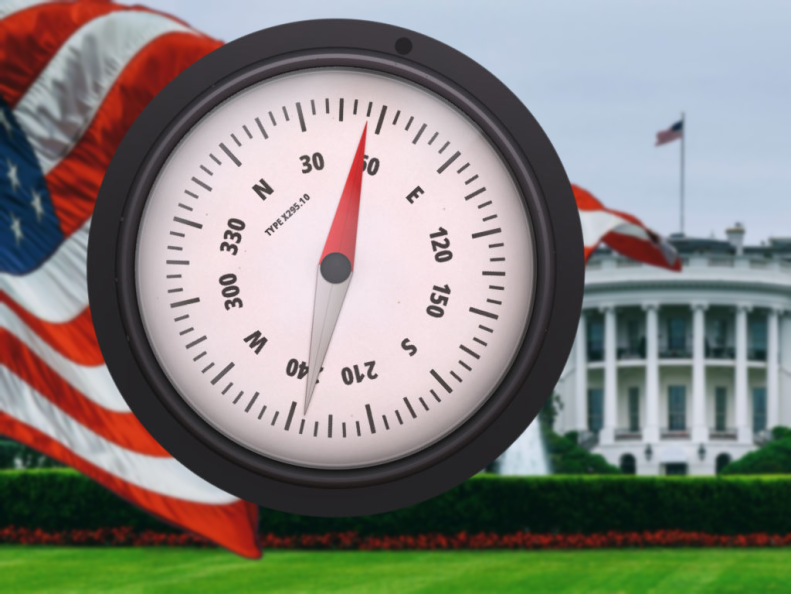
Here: 55
